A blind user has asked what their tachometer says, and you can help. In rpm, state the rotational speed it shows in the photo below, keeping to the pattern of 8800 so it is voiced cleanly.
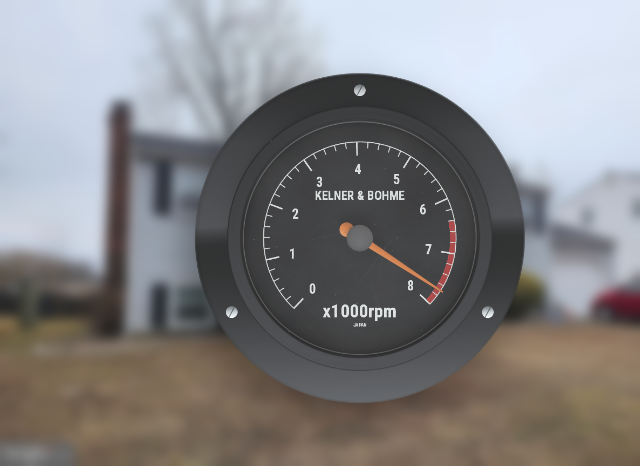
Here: 7700
